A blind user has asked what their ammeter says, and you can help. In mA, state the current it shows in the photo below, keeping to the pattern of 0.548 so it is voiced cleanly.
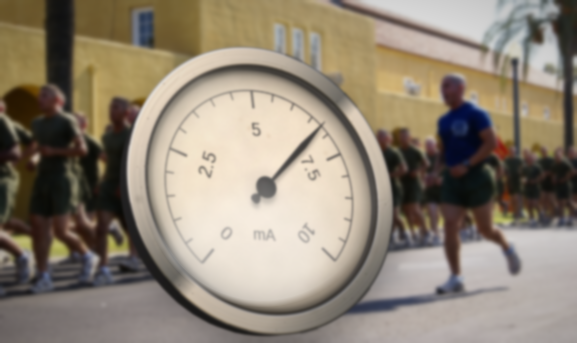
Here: 6.75
